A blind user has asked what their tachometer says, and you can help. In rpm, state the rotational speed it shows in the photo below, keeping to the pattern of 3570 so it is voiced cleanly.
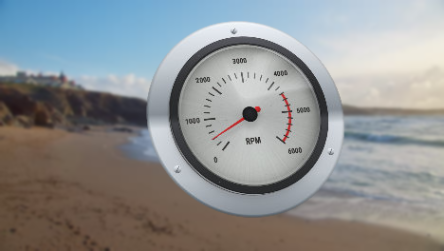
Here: 400
